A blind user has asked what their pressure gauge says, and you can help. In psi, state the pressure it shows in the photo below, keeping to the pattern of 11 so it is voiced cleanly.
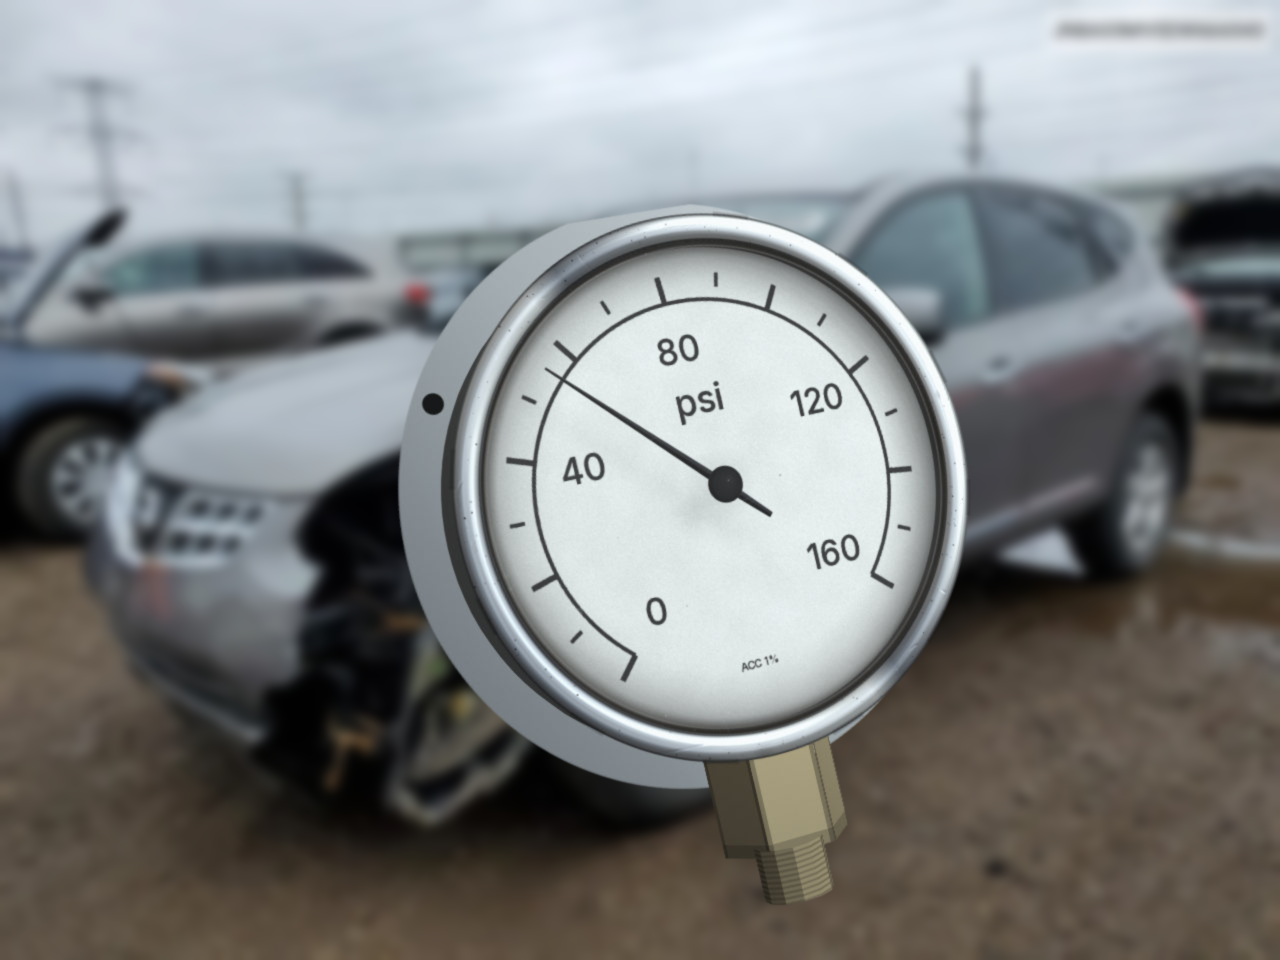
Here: 55
